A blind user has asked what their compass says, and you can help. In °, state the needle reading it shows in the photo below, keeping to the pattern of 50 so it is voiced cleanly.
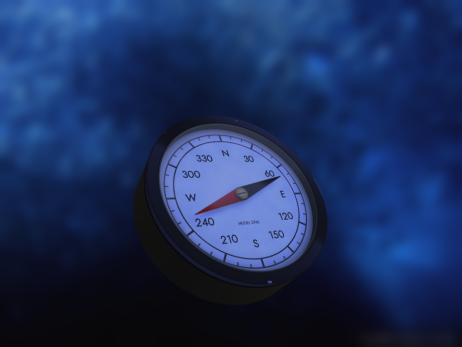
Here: 250
